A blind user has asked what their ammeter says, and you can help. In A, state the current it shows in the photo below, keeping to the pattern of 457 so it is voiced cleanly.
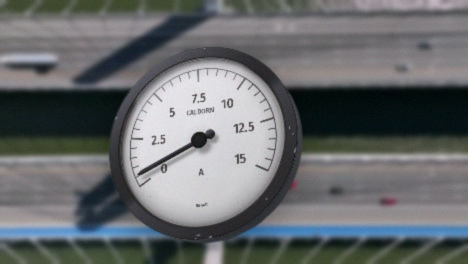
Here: 0.5
